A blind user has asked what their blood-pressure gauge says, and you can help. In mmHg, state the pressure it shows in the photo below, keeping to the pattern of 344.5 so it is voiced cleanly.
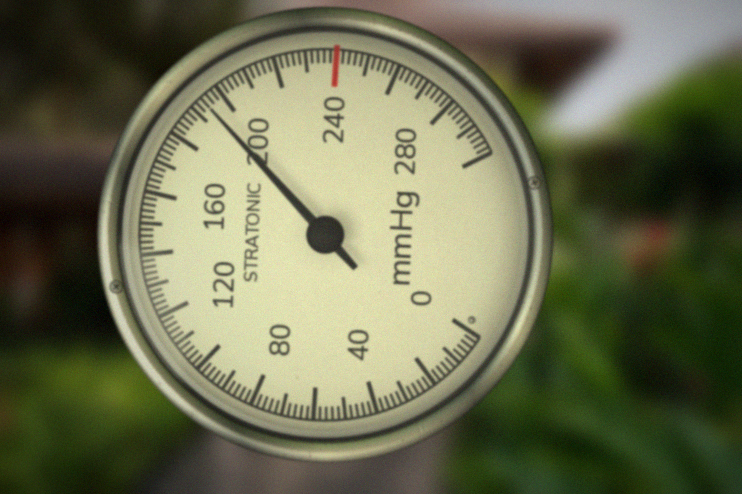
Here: 194
